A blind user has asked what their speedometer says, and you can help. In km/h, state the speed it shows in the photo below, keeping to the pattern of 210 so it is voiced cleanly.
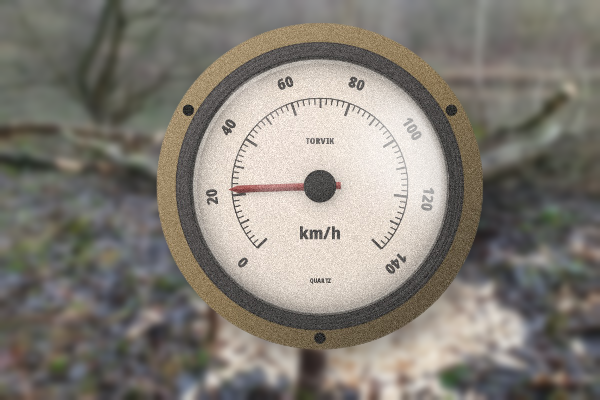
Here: 22
